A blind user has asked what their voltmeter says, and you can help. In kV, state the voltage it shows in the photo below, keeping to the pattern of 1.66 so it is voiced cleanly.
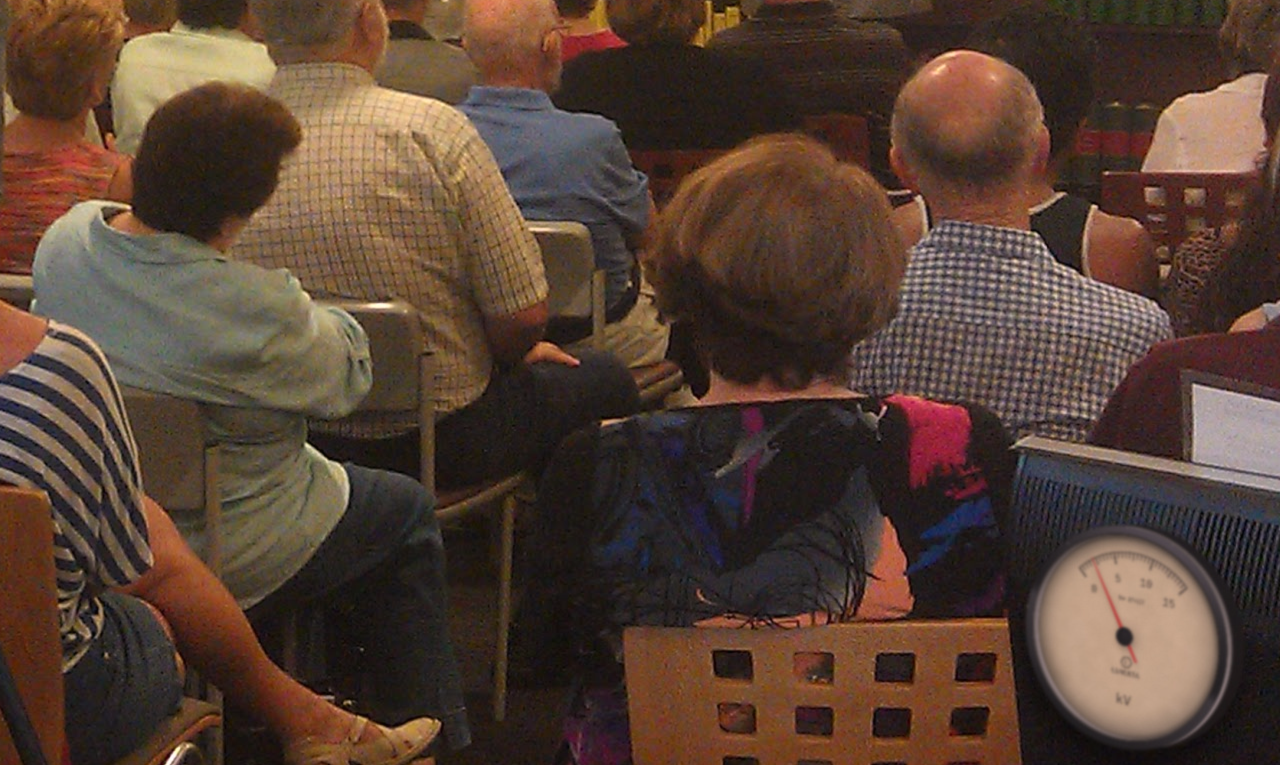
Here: 2.5
